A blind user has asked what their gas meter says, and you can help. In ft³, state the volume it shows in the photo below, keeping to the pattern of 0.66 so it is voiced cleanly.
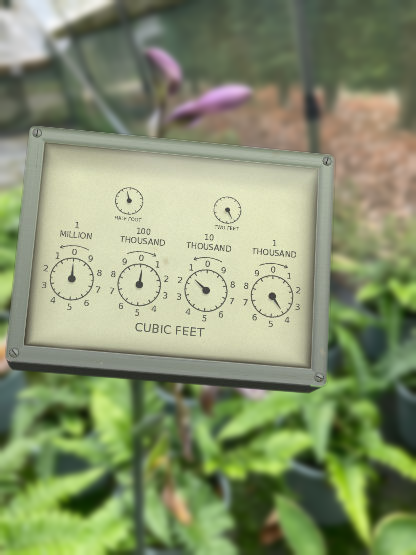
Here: 1400
